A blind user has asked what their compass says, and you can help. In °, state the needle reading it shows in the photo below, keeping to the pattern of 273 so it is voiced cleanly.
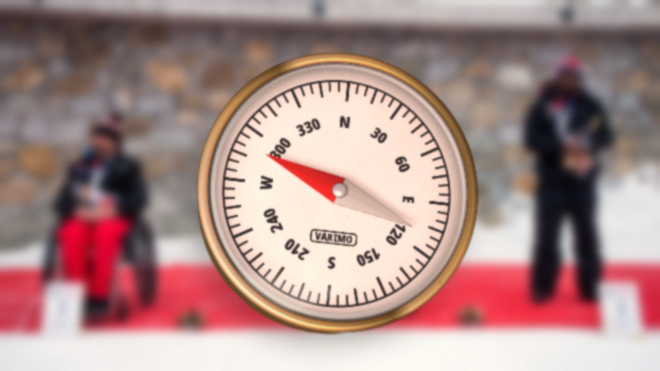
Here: 290
